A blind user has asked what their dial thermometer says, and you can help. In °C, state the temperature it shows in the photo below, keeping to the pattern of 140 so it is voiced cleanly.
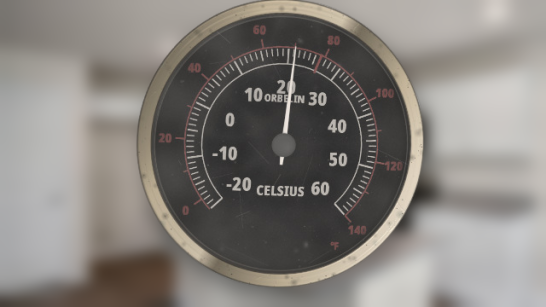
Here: 21
